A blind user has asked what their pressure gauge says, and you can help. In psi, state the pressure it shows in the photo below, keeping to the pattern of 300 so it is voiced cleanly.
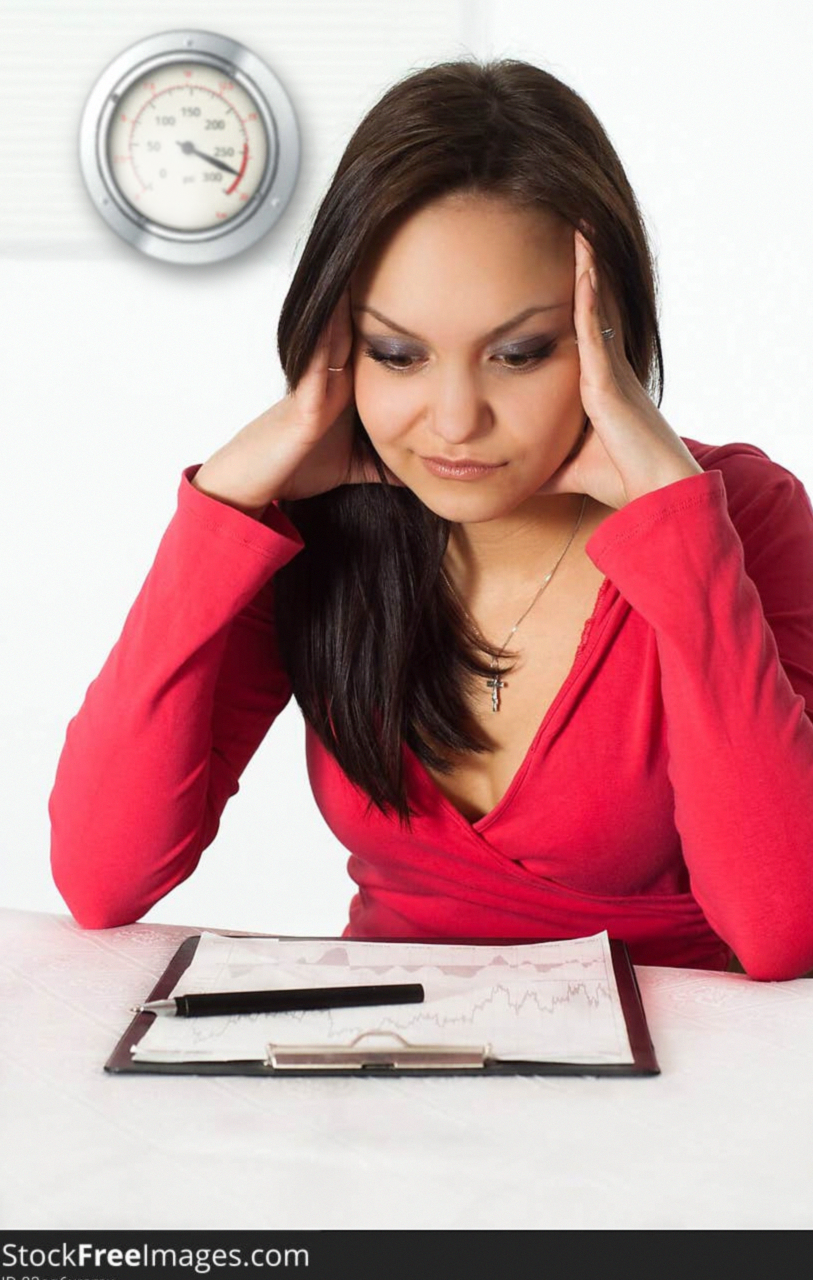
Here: 275
